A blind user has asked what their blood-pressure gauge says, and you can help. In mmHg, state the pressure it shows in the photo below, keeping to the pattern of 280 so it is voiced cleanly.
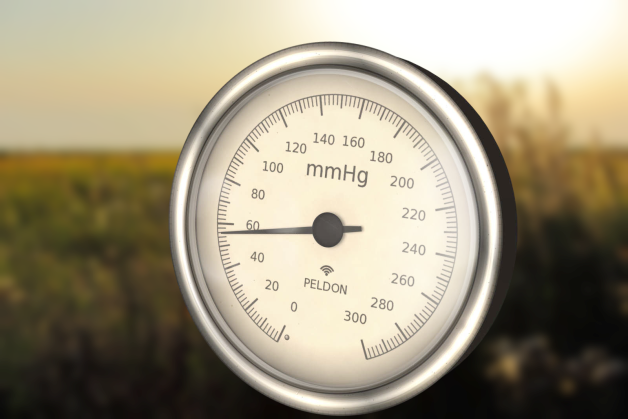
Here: 56
